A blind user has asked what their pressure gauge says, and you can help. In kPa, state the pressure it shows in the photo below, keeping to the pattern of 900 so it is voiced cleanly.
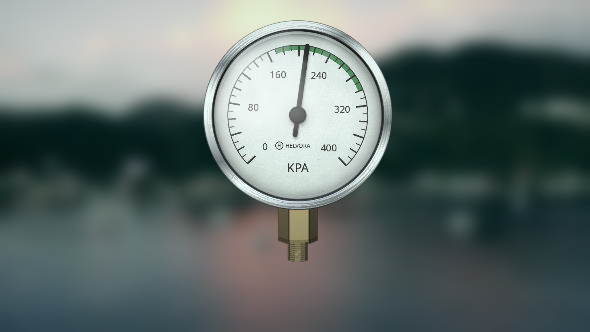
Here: 210
